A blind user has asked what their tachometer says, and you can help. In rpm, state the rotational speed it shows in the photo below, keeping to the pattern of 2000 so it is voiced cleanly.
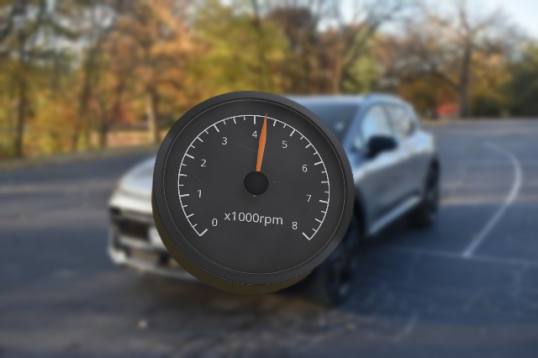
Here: 4250
